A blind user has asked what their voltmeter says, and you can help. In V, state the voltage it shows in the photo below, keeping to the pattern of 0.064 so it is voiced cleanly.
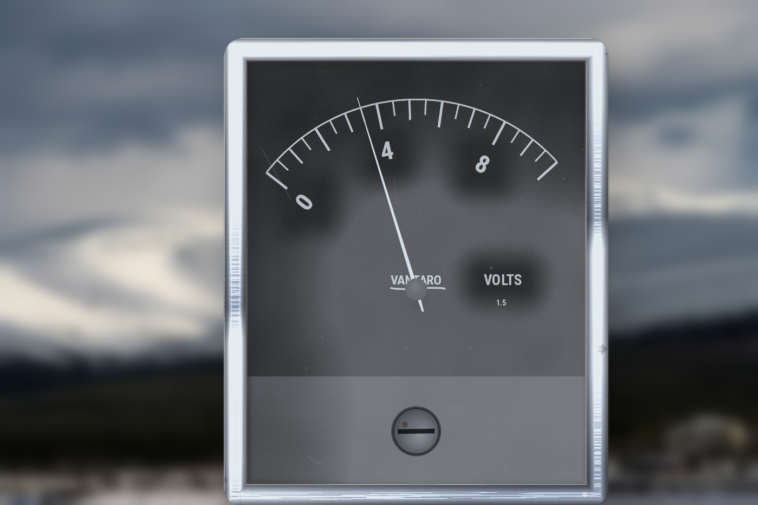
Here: 3.5
